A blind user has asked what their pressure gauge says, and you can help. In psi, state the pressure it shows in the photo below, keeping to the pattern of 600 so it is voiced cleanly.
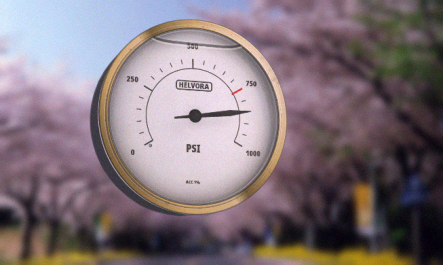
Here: 850
